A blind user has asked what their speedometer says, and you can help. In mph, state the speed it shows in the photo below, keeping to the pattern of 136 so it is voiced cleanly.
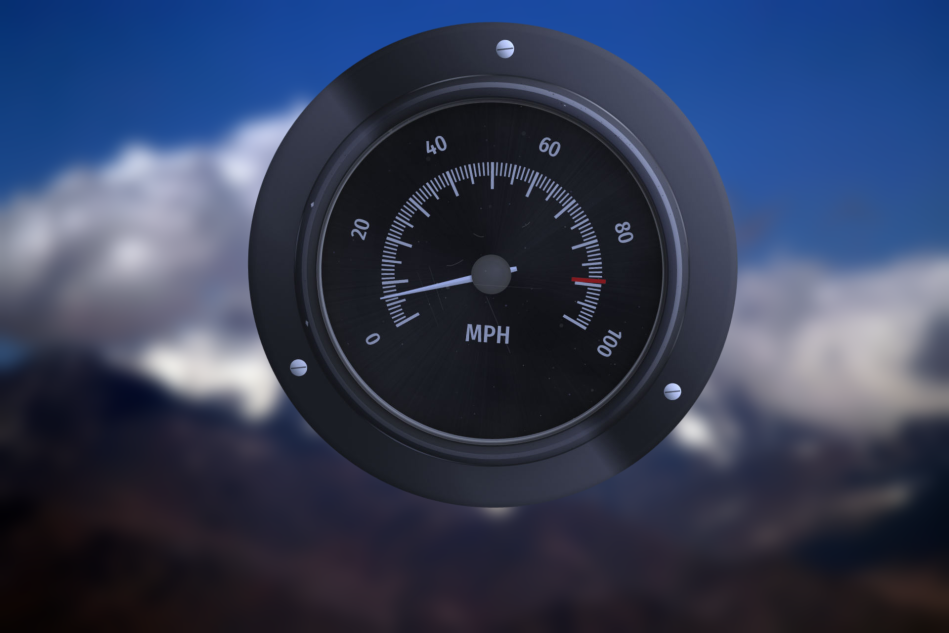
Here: 7
